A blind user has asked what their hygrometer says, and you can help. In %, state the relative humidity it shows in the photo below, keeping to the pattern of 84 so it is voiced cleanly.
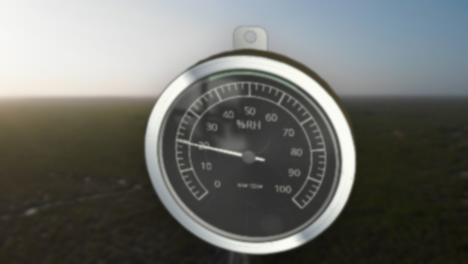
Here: 20
